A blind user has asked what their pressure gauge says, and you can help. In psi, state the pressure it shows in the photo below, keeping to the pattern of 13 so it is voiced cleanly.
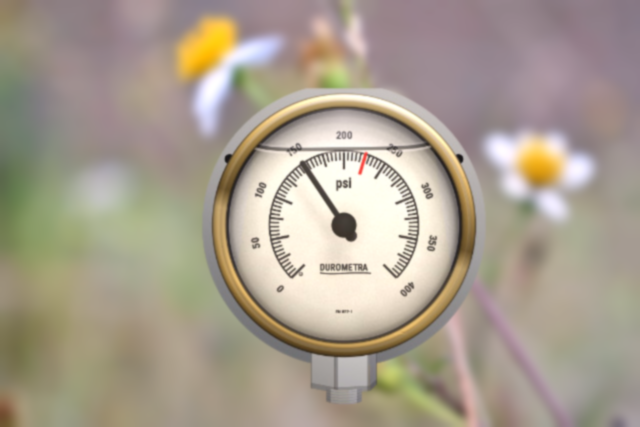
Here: 150
